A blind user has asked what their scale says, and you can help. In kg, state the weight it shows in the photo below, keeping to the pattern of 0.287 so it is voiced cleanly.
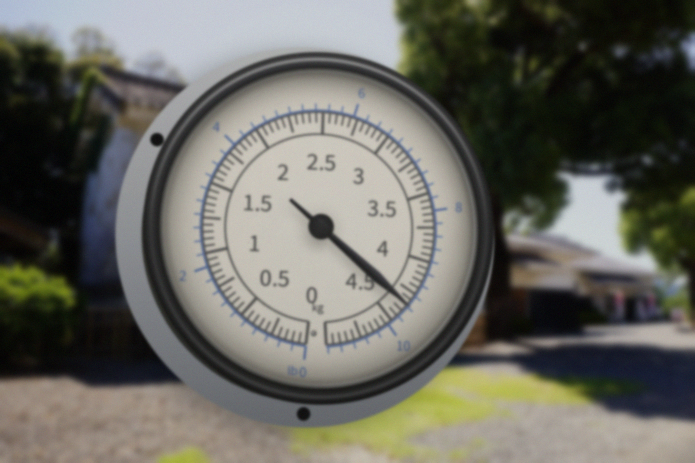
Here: 4.35
